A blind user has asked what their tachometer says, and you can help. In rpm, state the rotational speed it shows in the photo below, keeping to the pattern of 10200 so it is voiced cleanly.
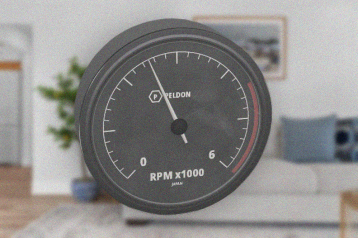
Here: 2500
